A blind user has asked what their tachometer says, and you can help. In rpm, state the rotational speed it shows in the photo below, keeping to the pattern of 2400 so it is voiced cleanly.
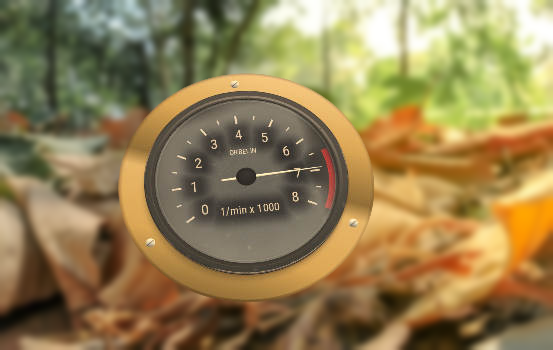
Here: 7000
